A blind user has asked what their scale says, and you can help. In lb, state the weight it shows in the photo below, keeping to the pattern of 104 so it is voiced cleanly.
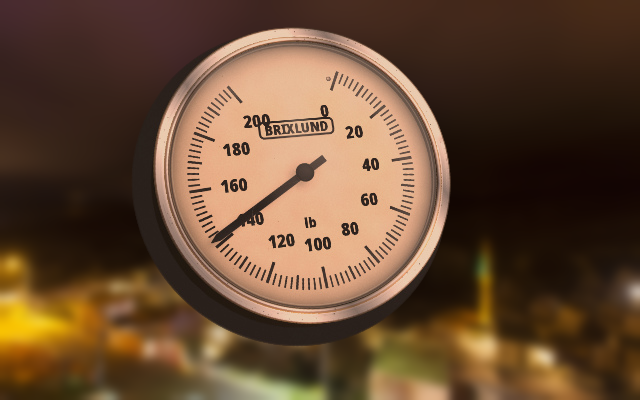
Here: 142
